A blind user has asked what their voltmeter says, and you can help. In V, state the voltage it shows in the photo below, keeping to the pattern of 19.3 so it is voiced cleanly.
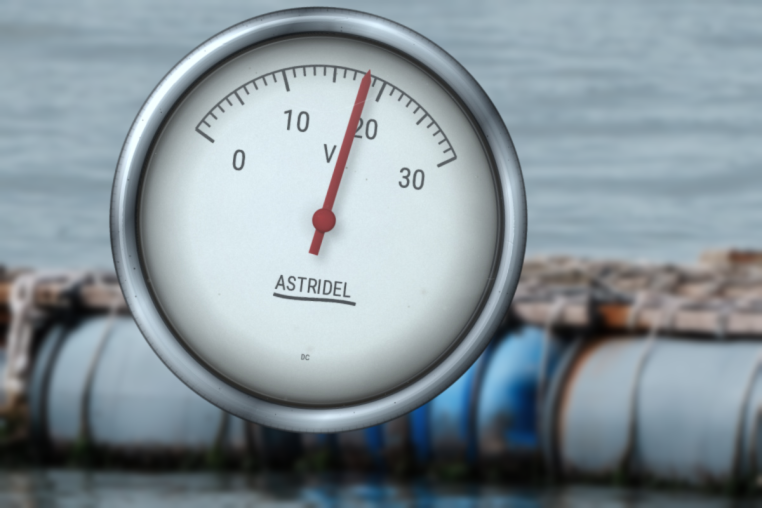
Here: 18
